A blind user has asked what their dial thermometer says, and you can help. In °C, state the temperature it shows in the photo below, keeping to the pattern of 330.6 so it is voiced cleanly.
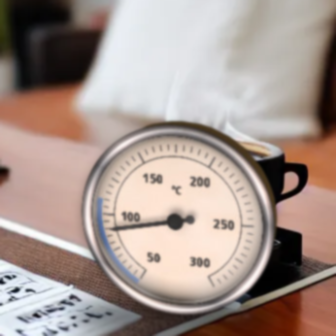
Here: 90
